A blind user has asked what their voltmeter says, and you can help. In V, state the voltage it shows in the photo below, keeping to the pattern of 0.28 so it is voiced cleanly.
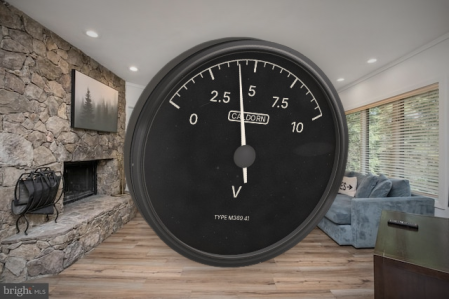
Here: 4
